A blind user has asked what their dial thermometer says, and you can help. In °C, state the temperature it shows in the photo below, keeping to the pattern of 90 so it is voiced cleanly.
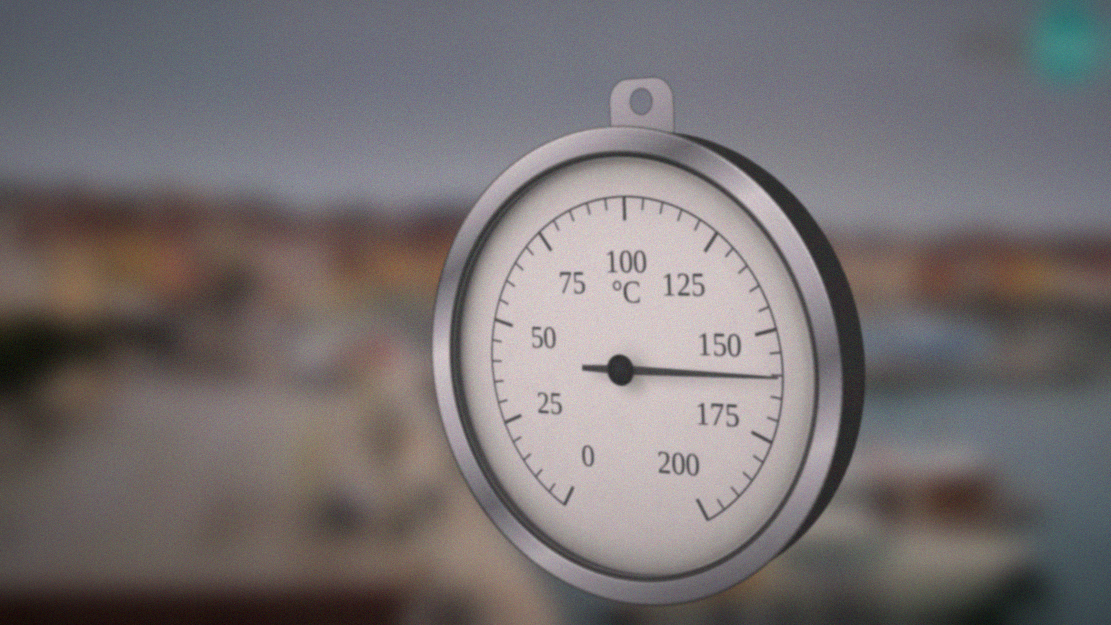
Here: 160
